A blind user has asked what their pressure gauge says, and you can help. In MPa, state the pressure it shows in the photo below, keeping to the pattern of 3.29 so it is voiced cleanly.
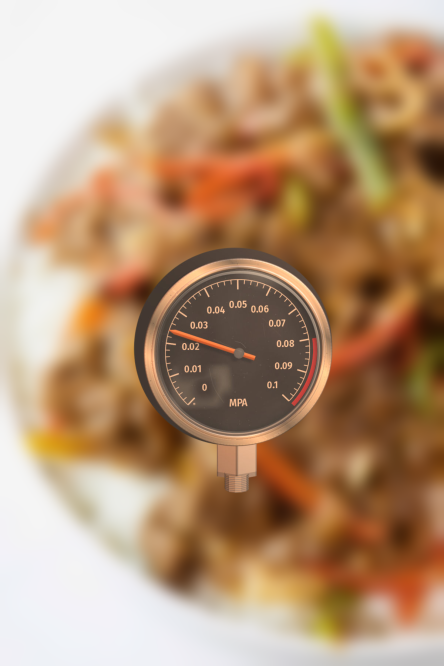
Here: 0.024
